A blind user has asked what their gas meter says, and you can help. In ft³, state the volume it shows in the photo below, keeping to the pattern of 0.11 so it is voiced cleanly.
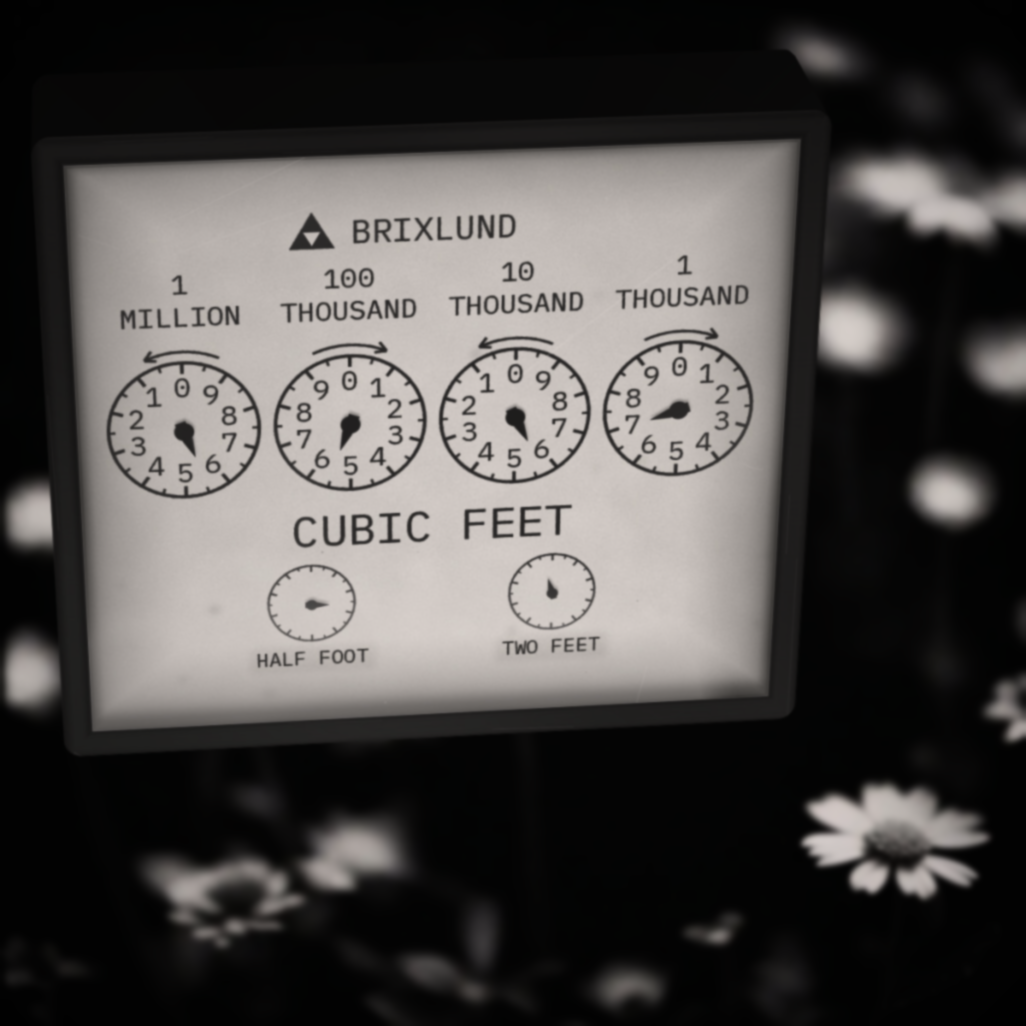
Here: 555700
